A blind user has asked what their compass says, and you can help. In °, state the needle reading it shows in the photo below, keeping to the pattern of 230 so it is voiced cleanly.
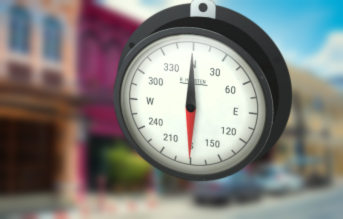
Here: 180
